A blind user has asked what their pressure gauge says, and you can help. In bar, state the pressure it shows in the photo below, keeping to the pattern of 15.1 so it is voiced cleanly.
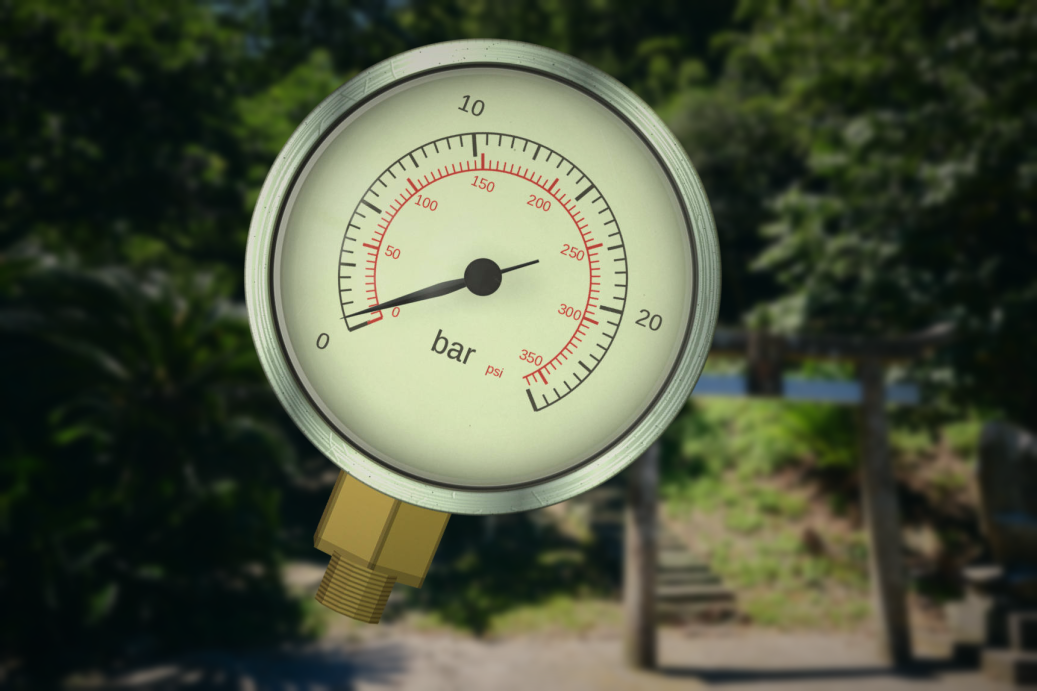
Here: 0.5
